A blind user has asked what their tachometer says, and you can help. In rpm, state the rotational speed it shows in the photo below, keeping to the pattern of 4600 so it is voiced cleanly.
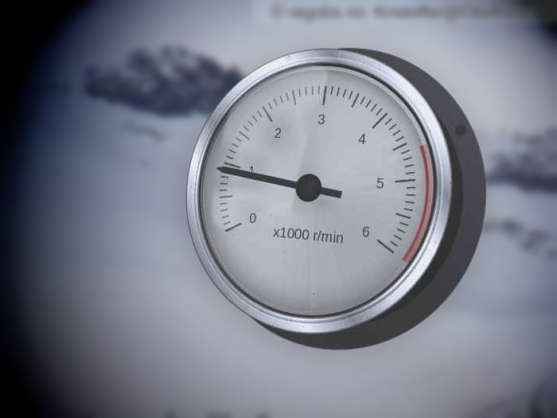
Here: 900
